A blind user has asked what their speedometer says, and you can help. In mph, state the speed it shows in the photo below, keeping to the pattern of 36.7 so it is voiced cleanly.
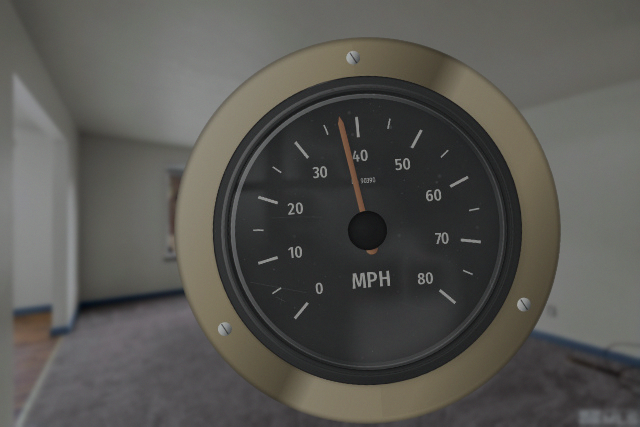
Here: 37.5
